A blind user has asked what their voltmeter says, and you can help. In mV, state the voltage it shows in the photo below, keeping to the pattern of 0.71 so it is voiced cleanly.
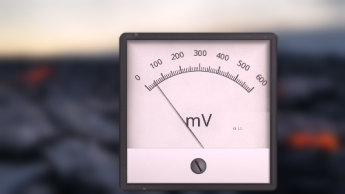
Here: 50
